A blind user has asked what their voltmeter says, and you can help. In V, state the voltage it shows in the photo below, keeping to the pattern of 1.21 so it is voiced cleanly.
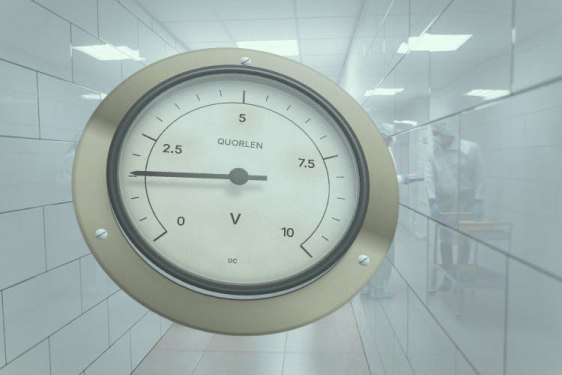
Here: 1.5
